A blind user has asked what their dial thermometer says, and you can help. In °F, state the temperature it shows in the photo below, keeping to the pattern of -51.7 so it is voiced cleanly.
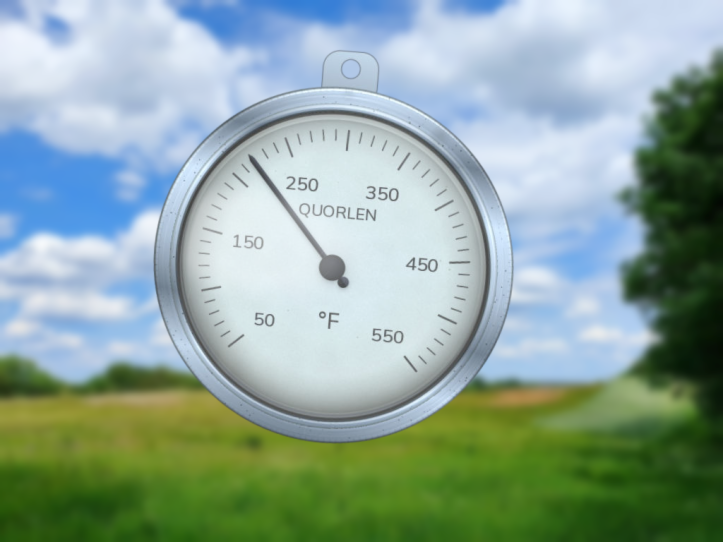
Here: 220
